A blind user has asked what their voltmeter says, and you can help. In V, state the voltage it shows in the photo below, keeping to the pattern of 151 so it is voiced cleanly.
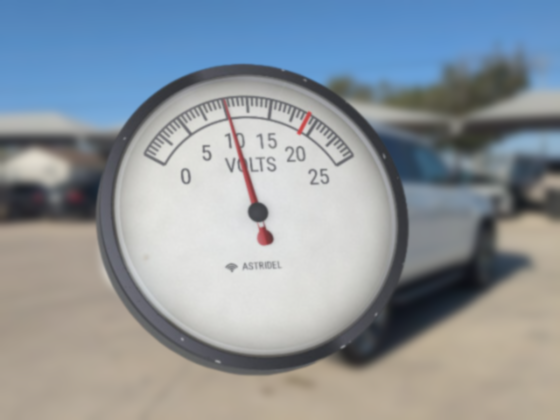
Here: 10
